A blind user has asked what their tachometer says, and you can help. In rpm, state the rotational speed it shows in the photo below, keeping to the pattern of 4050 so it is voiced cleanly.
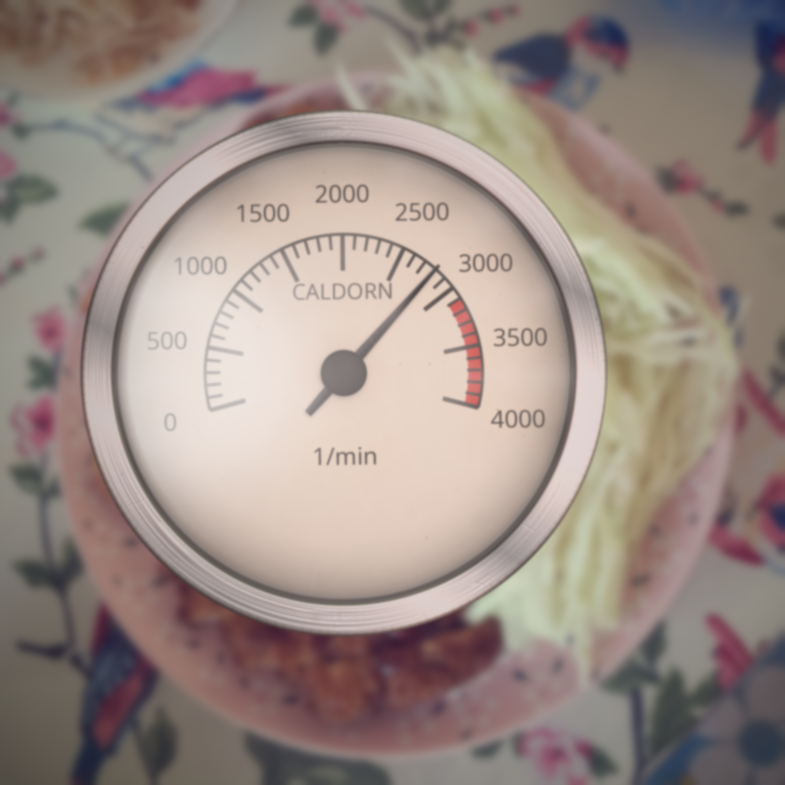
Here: 2800
